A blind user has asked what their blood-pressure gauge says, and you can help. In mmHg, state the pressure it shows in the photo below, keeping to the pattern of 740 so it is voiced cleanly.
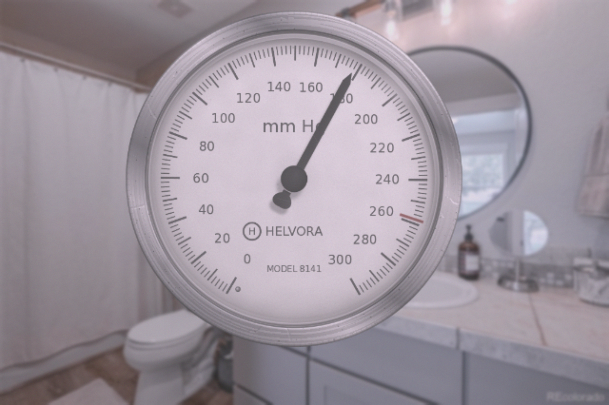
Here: 178
